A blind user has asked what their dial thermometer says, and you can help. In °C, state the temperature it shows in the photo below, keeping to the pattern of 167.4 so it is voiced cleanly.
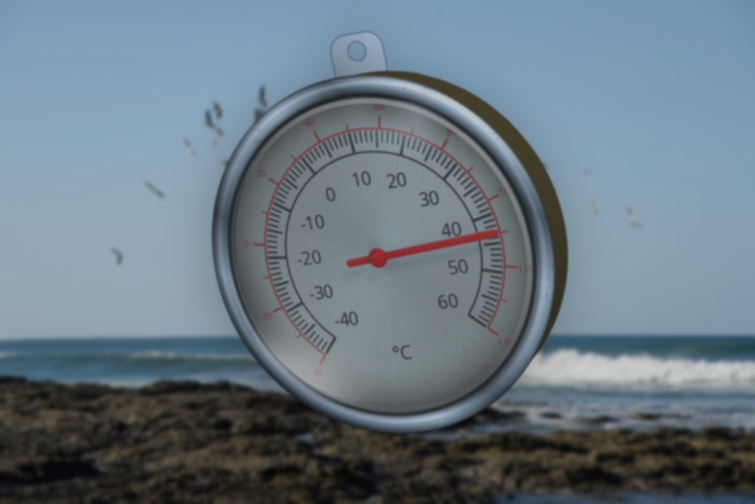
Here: 43
